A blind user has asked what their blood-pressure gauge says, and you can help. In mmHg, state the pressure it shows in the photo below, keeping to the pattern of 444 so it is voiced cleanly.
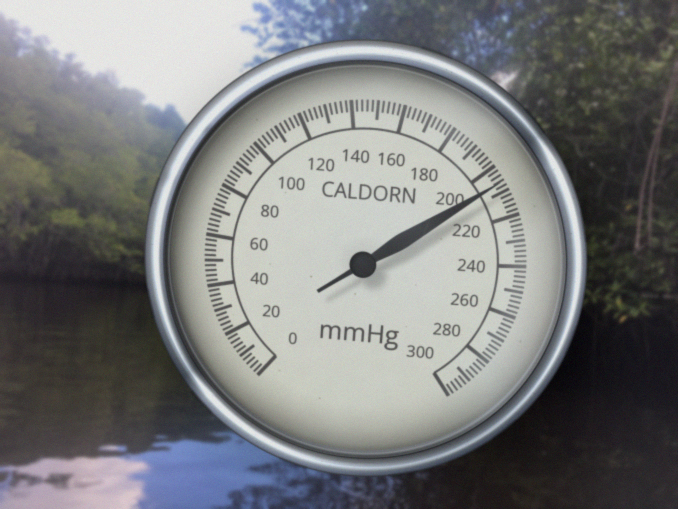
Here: 206
